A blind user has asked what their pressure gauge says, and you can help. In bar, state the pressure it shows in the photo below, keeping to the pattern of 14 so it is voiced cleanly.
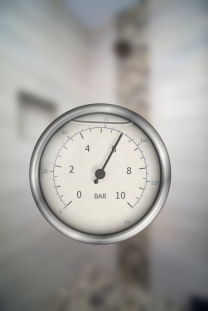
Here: 6
